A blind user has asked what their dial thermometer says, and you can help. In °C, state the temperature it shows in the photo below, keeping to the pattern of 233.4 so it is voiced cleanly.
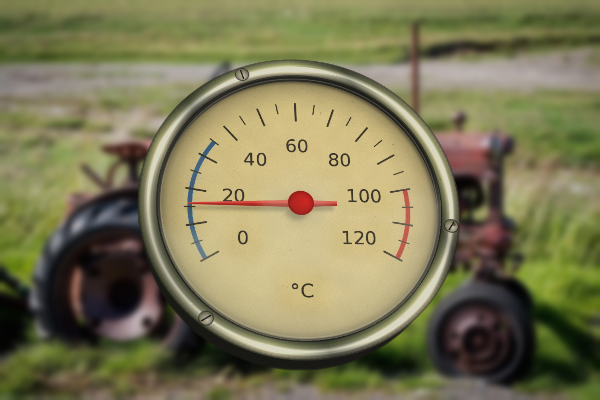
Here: 15
